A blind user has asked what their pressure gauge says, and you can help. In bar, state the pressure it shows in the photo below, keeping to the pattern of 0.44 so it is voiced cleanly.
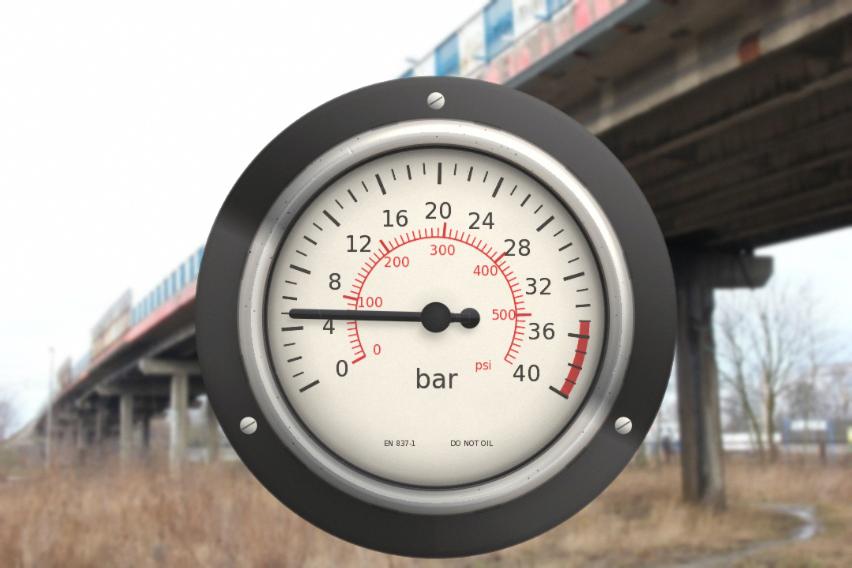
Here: 5
